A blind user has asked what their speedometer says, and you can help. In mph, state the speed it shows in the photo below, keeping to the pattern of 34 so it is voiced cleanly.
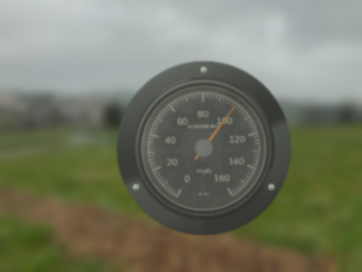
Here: 100
